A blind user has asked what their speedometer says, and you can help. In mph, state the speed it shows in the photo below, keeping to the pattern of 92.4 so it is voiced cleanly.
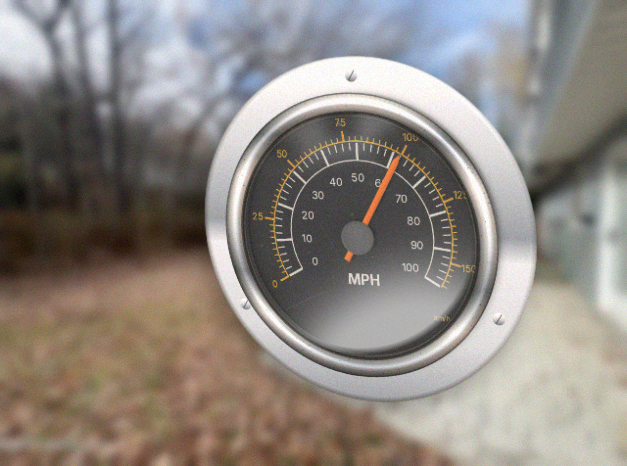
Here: 62
